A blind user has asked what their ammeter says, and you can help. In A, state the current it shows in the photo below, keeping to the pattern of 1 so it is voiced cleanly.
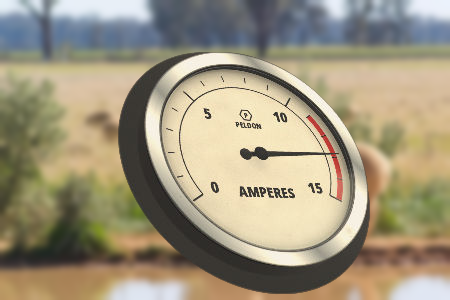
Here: 13
